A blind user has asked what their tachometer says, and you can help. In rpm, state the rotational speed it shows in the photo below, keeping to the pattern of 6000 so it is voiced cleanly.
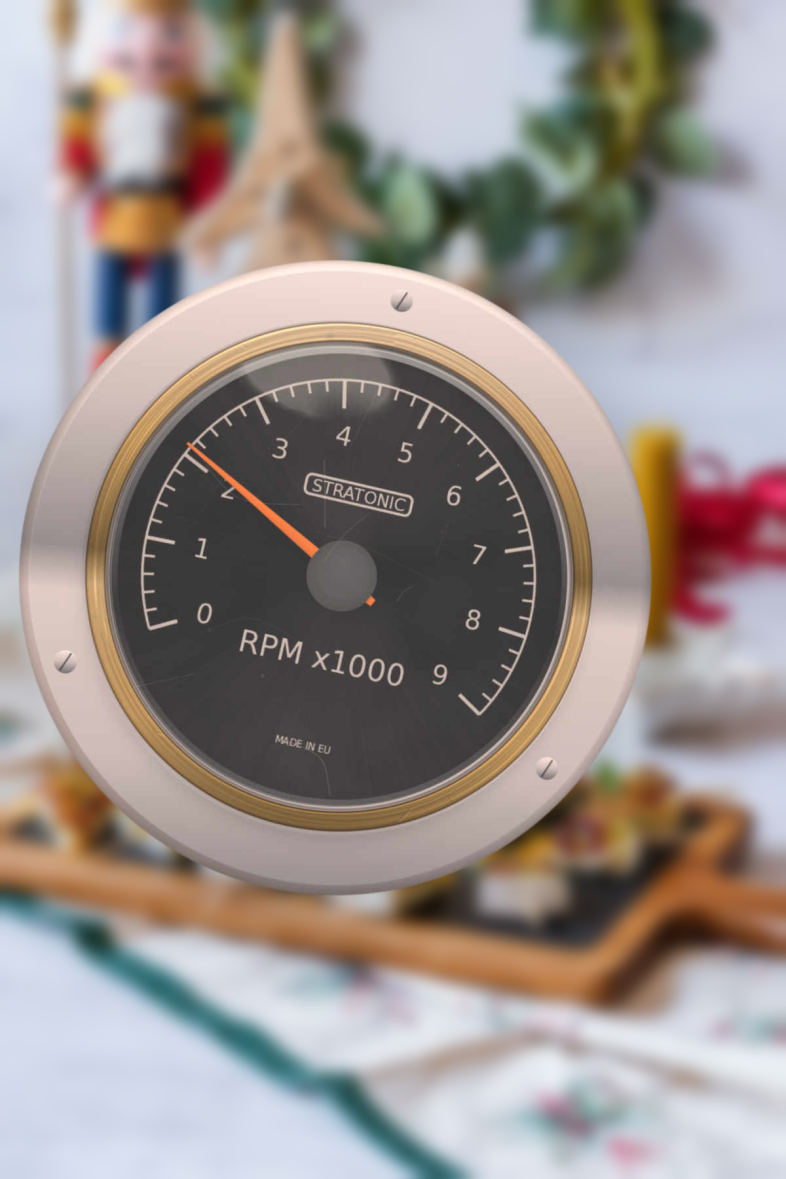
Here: 2100
